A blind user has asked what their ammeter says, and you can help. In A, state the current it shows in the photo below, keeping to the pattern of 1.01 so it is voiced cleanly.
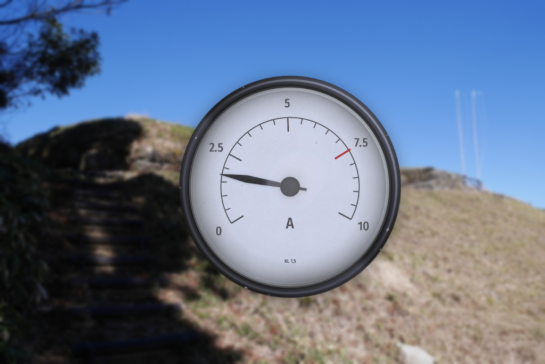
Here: 1.75
